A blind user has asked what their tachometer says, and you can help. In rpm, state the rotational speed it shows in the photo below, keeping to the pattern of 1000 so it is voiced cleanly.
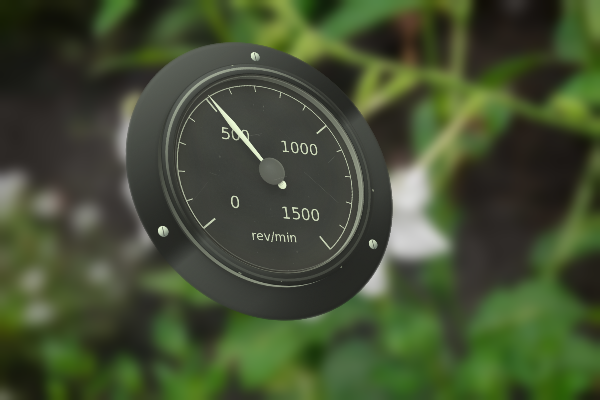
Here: 500
